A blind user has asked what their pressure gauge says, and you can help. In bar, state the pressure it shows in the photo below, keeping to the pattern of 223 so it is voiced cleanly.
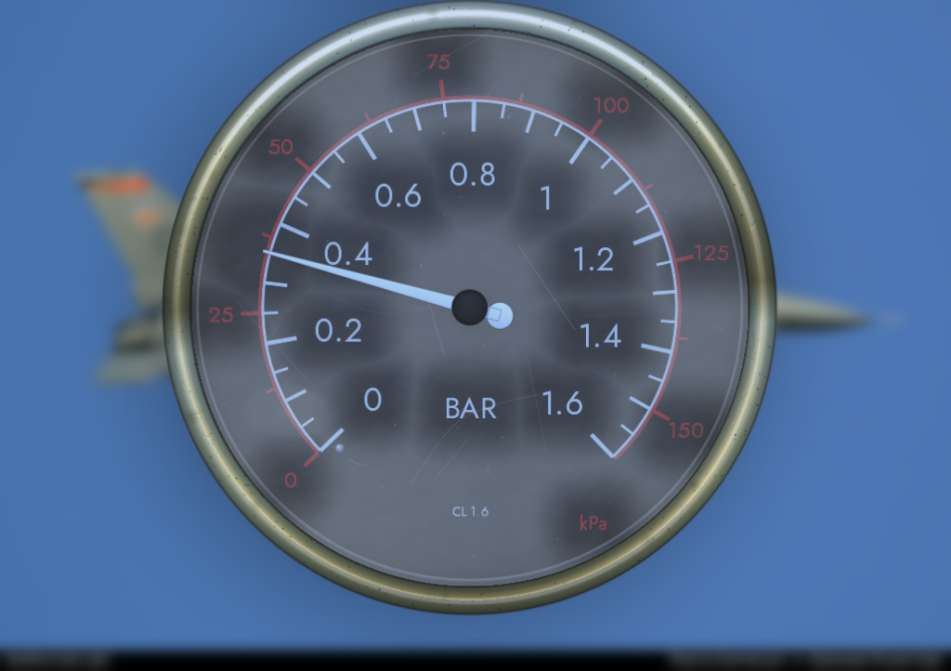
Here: 0.35
